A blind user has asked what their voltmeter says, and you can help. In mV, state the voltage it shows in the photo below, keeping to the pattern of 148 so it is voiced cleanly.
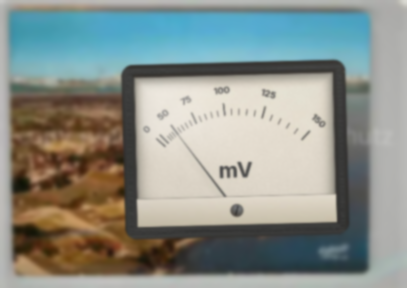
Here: 50
